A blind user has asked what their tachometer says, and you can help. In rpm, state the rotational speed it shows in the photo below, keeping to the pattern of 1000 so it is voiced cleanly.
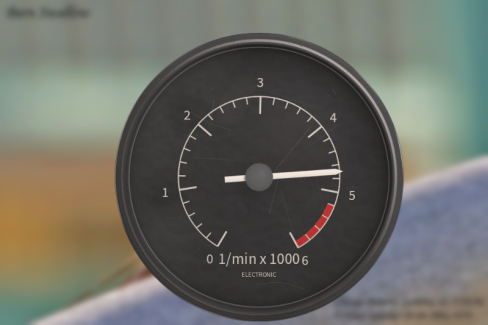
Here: 4700
